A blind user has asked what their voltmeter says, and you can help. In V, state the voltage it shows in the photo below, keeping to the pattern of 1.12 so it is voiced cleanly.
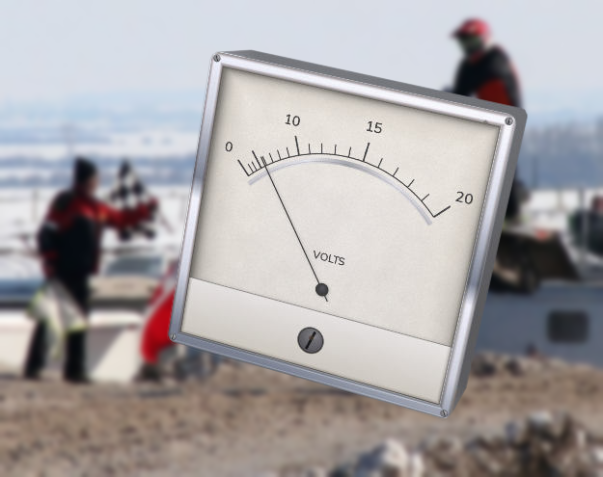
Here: 6
